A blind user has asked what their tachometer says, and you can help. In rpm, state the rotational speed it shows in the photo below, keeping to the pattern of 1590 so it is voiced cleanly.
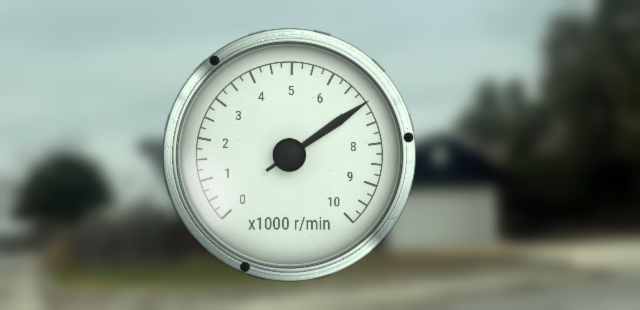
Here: 7000
